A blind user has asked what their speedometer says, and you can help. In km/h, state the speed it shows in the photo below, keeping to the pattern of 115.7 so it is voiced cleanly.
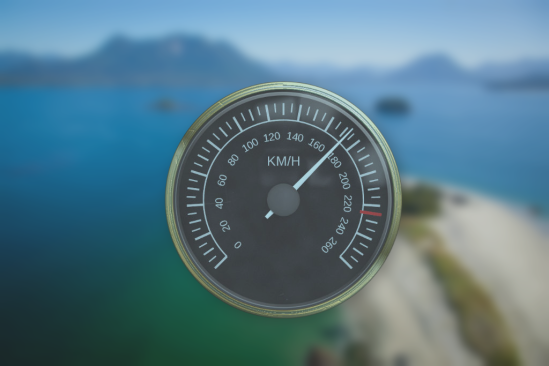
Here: 172.5
